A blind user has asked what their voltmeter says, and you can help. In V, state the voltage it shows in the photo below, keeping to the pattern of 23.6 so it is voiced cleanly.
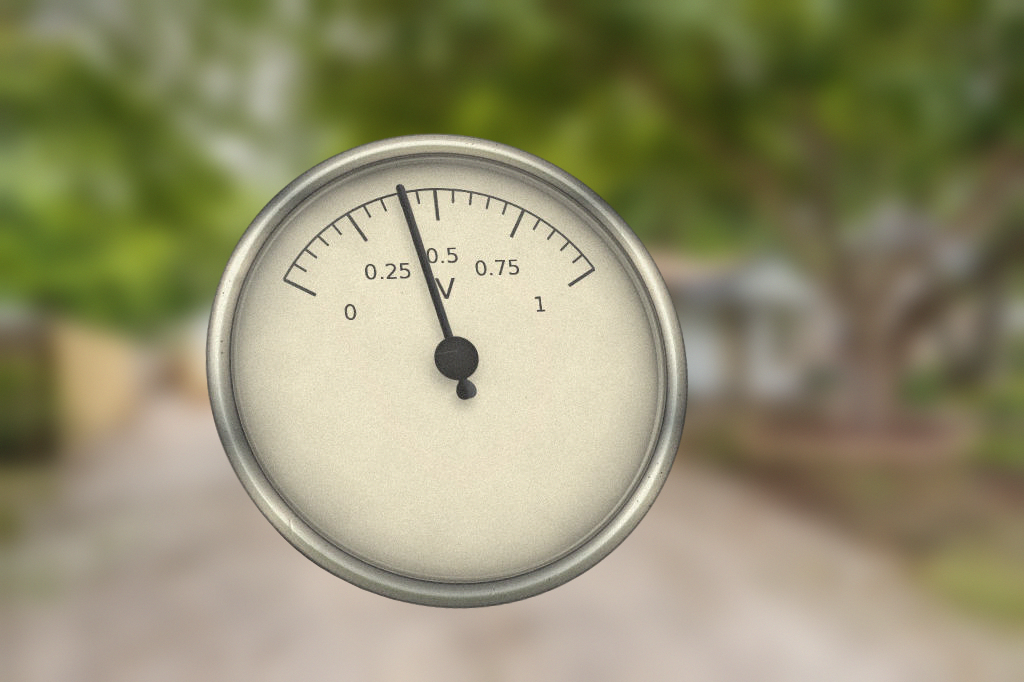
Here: 0.4
